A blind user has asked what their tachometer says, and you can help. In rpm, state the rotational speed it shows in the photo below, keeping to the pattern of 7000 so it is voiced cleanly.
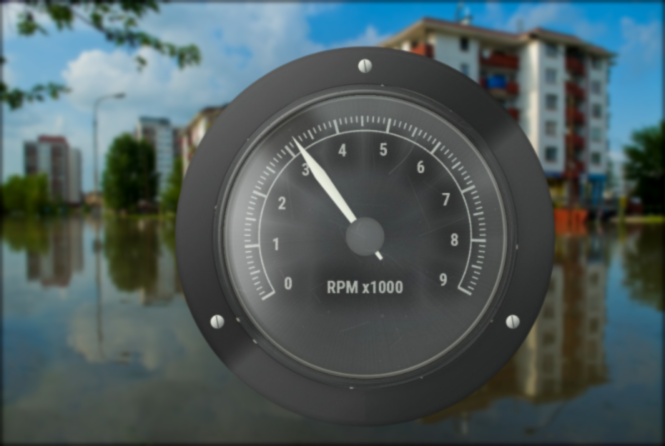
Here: 3200
